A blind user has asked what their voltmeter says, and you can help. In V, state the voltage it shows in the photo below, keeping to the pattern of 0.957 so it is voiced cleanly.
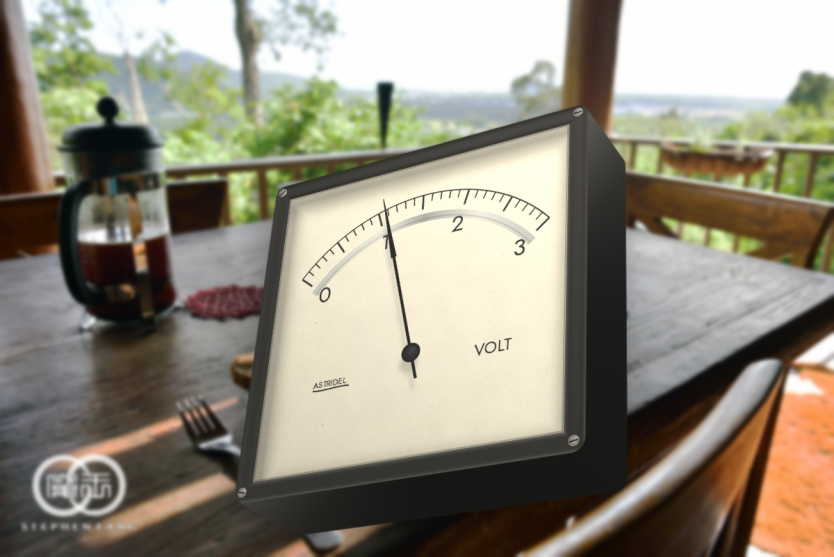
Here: 1.1
